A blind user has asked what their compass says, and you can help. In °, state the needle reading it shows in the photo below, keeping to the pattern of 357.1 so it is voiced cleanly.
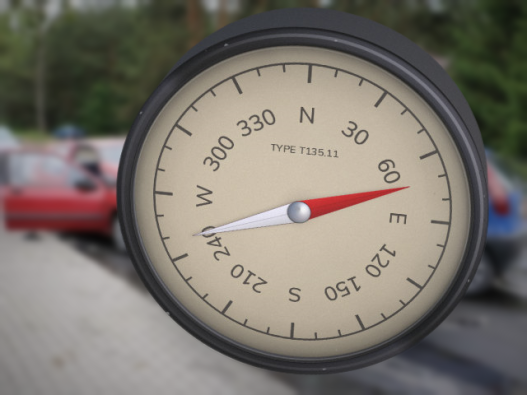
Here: 70
